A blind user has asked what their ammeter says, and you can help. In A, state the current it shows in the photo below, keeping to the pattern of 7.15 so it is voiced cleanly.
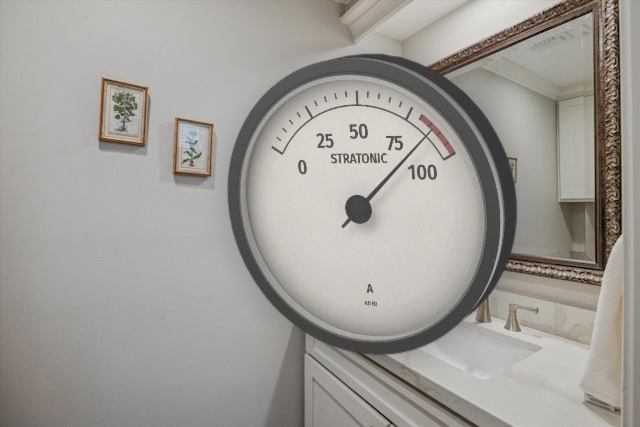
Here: 87.5
